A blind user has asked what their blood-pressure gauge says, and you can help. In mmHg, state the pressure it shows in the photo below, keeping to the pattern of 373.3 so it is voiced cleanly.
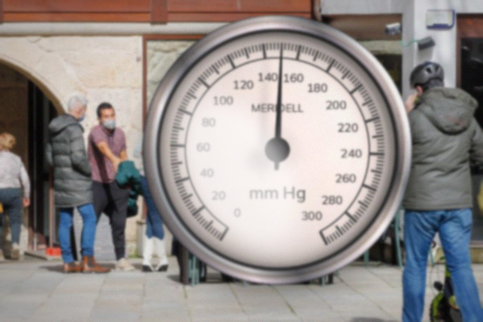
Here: 150
